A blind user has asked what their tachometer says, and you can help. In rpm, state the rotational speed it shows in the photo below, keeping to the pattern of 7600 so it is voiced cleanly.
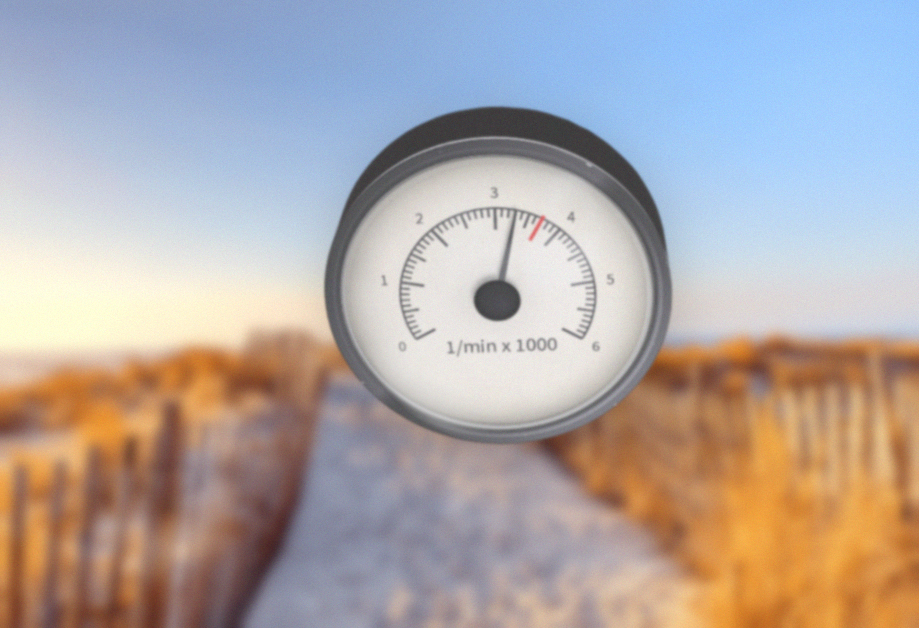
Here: 3300
